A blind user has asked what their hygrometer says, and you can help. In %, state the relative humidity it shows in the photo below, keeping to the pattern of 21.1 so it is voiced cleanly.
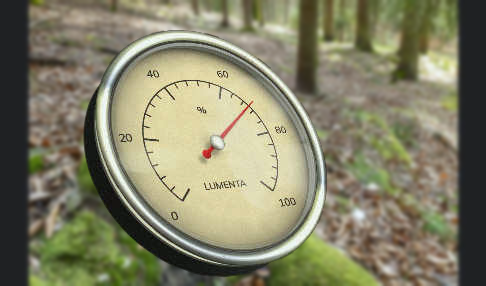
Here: 70
